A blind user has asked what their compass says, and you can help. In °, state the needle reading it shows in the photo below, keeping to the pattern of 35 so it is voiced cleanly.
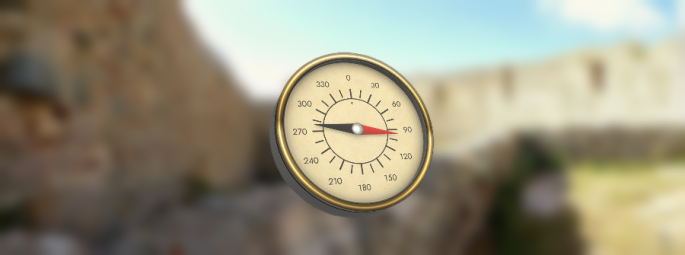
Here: 97.5
